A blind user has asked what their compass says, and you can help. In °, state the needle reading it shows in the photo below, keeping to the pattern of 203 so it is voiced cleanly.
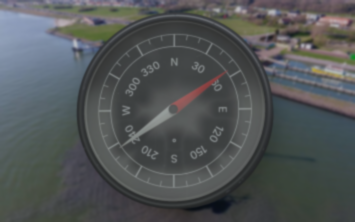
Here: 55
